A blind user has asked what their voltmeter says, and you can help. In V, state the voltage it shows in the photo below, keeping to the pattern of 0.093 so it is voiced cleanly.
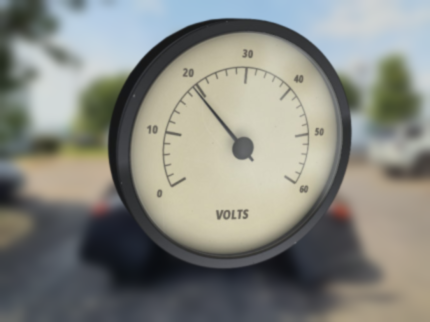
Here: 19
